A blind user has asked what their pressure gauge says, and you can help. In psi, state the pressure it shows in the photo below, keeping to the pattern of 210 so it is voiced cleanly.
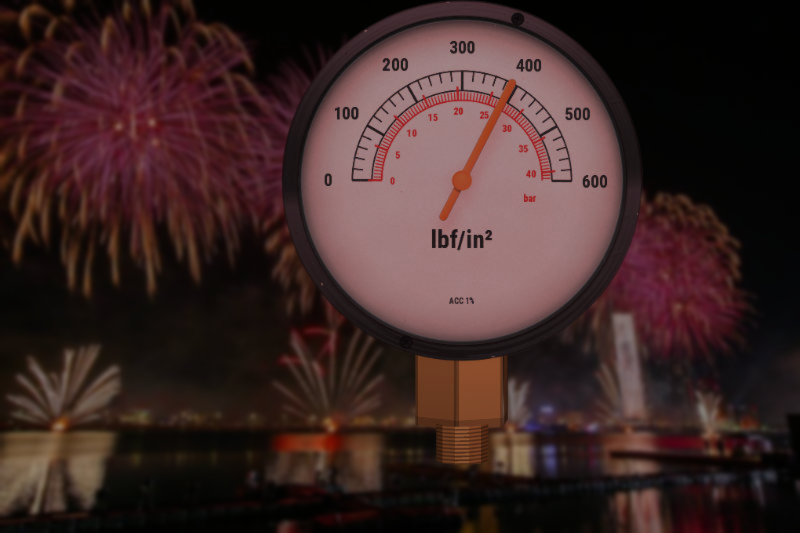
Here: 390
